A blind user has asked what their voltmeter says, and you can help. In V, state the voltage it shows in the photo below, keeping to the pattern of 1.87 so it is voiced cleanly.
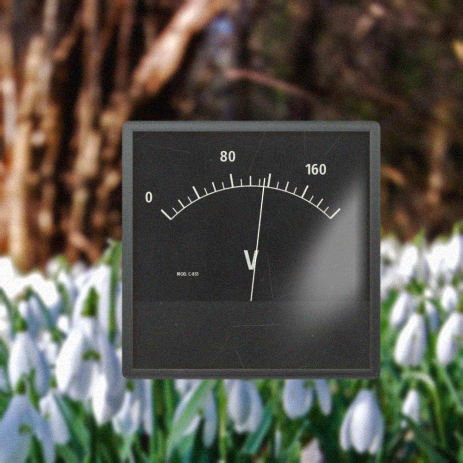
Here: 115
